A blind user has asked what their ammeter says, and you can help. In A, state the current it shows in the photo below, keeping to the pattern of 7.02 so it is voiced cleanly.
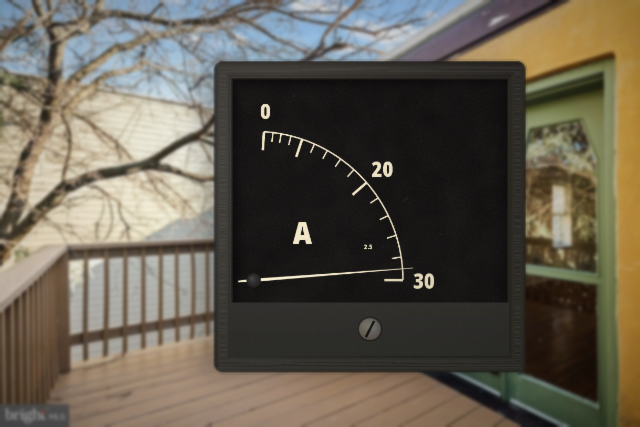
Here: 29
